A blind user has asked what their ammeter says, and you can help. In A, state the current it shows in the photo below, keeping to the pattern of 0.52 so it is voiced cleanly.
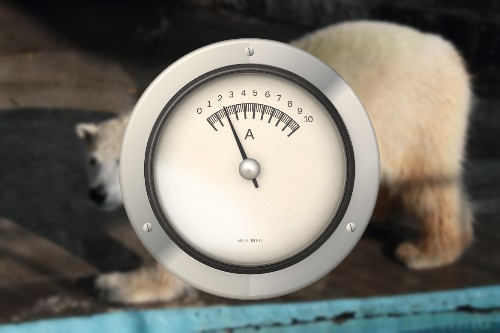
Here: 2
